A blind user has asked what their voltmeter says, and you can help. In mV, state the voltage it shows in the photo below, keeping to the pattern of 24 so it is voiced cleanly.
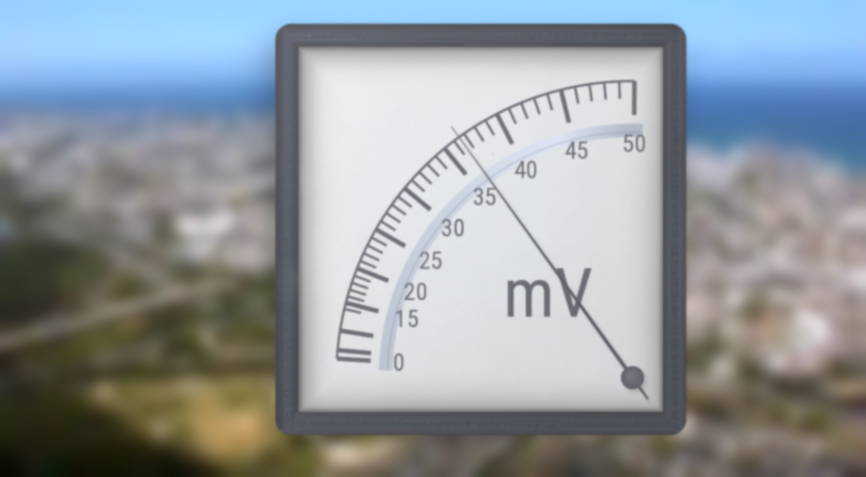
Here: 36.5
